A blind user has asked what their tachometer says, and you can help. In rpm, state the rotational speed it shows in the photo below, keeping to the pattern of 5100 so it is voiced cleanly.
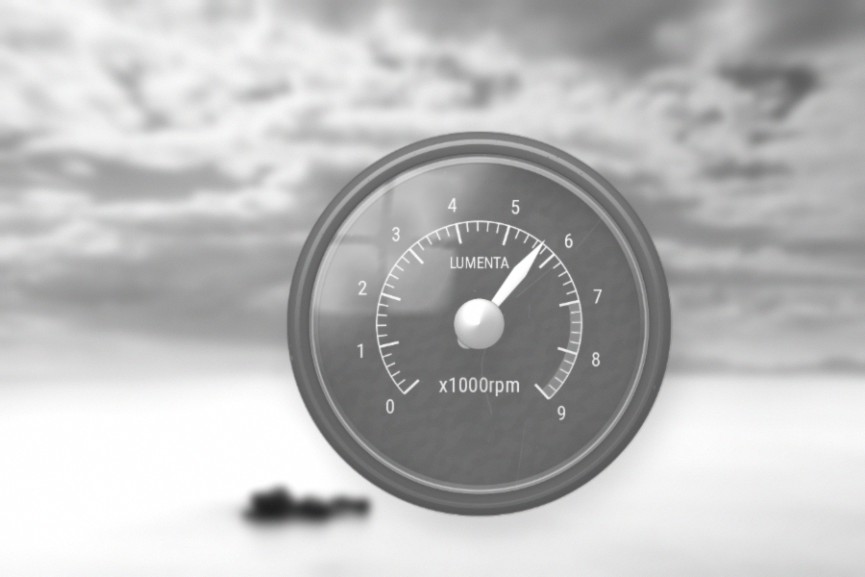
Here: 5700
